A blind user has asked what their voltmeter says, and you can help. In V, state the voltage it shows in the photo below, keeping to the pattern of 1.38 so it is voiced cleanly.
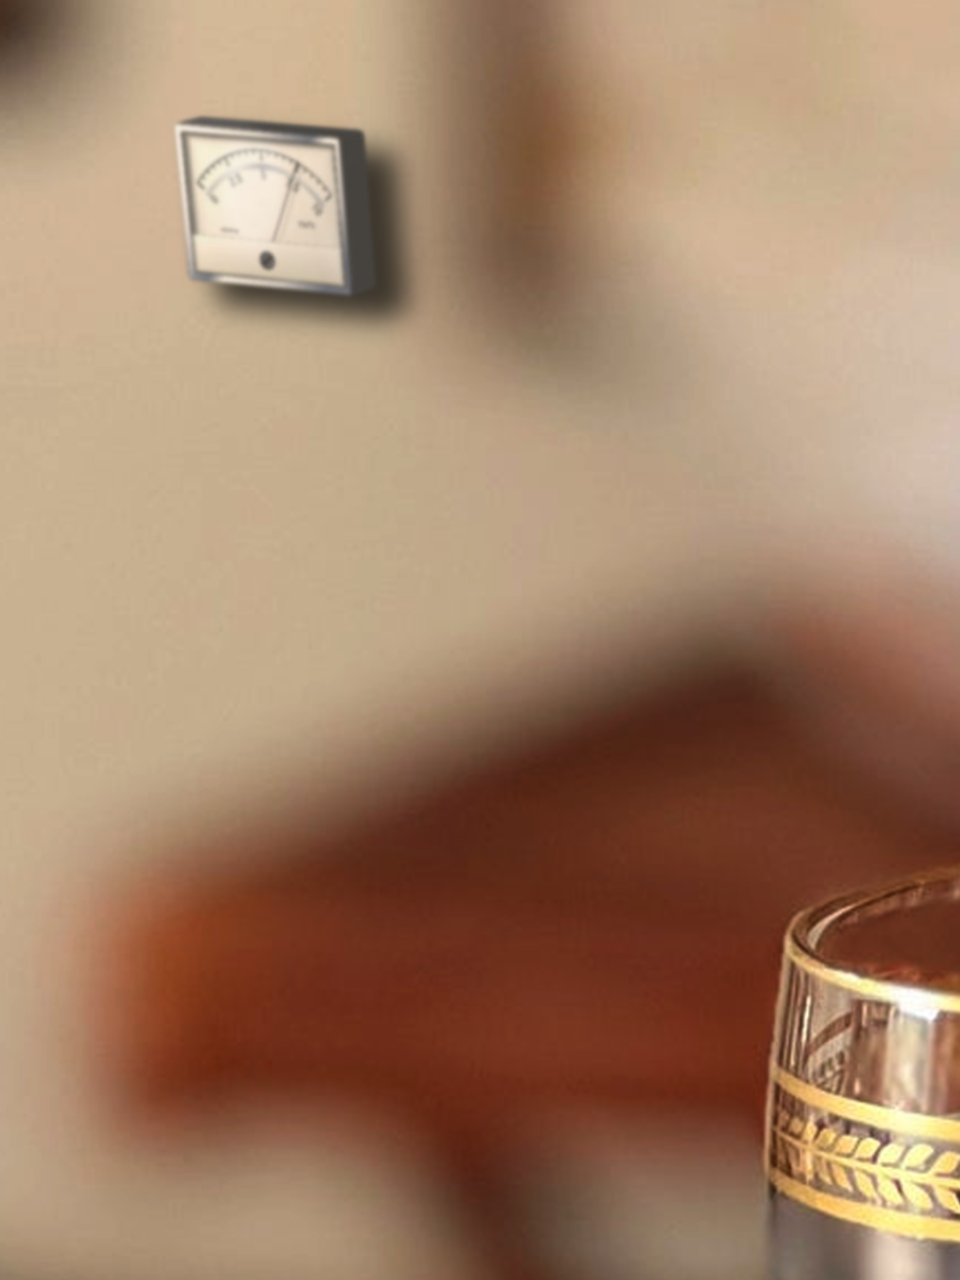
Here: 7.5
